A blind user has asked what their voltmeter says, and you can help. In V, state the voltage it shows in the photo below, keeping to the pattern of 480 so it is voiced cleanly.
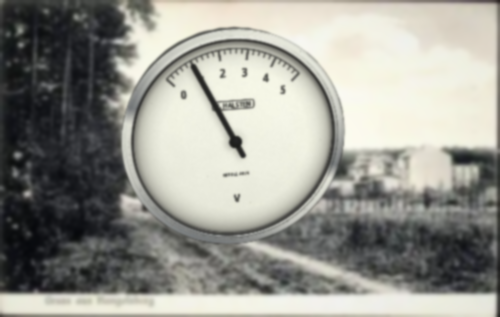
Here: 1
